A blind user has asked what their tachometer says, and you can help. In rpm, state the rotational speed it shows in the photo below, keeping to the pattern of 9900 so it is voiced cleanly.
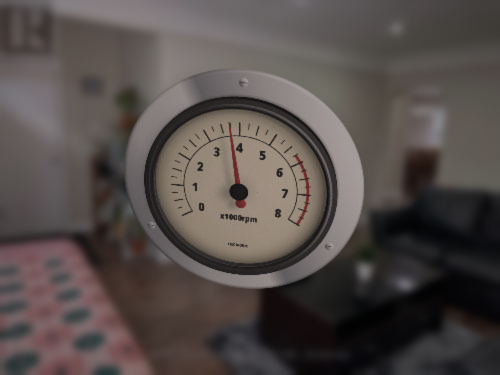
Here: 3750
